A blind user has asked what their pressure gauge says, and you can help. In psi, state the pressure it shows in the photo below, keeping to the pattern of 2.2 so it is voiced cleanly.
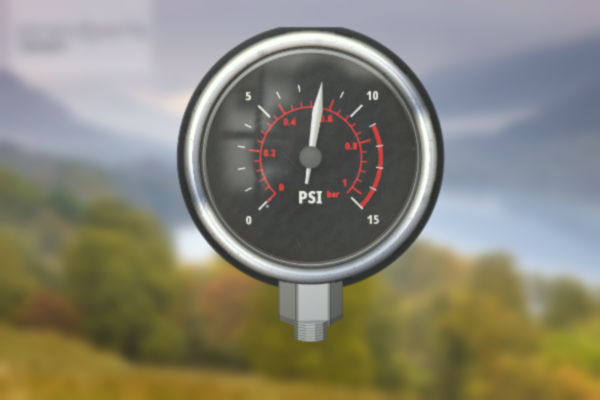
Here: 8
